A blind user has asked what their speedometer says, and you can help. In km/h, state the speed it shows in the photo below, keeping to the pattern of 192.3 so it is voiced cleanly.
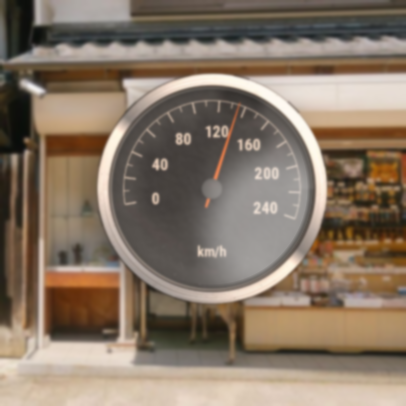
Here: 135
